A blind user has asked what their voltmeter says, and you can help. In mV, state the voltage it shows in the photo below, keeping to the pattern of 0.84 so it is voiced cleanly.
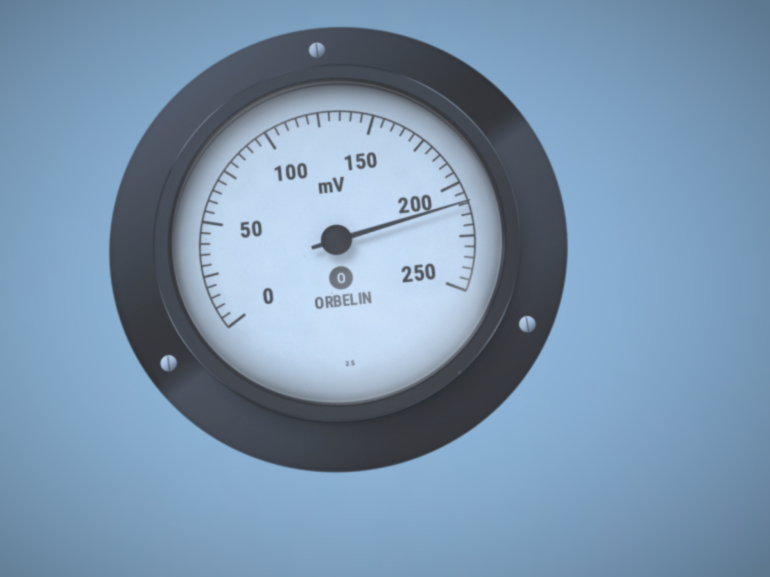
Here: 210
